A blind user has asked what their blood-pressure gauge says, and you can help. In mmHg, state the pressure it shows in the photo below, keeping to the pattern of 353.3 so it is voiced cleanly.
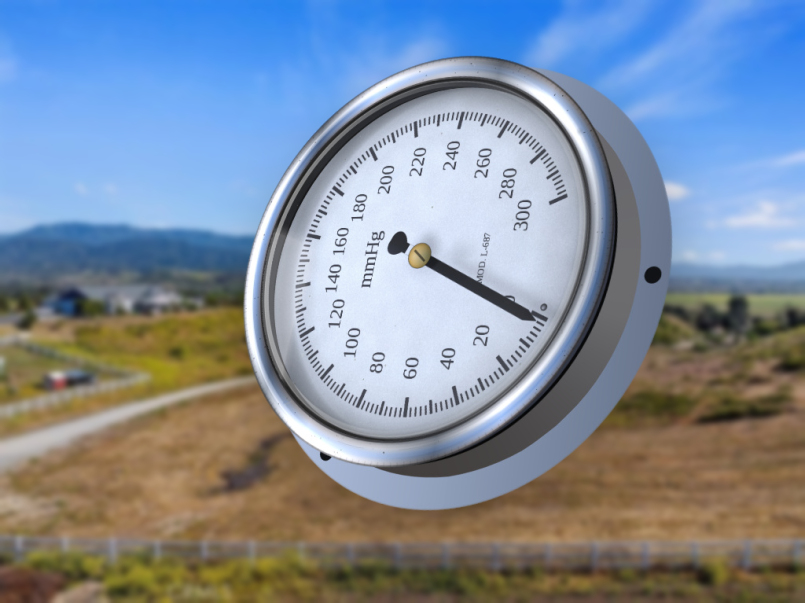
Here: 2
